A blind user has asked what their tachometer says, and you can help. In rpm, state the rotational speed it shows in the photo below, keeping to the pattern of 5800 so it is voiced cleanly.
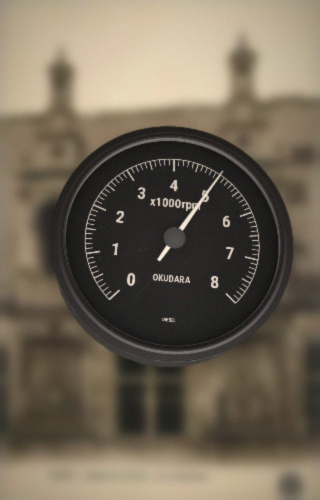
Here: 5000
